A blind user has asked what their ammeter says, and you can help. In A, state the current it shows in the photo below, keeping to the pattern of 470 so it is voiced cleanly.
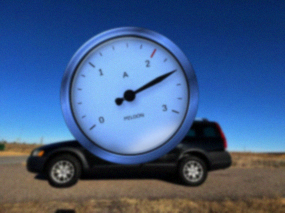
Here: 2.4
